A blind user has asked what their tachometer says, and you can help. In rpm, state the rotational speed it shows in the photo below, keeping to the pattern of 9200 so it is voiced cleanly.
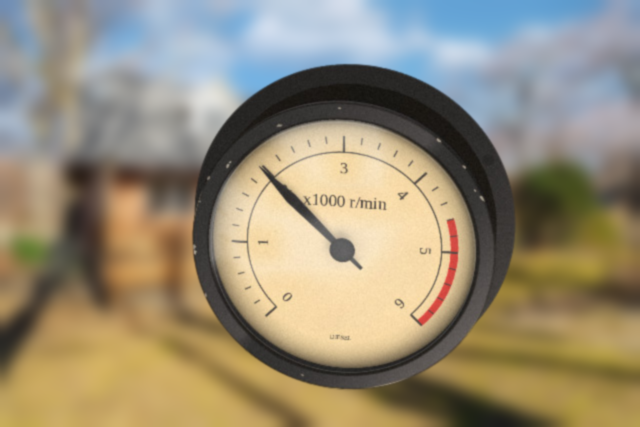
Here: 2000
